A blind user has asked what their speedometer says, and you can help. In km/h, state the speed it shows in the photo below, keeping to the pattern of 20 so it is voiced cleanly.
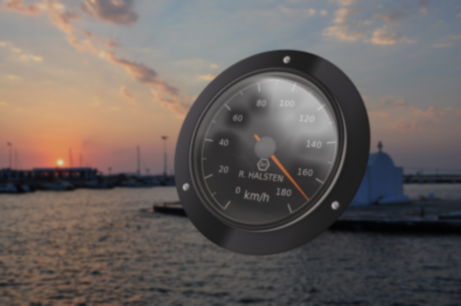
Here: 170
